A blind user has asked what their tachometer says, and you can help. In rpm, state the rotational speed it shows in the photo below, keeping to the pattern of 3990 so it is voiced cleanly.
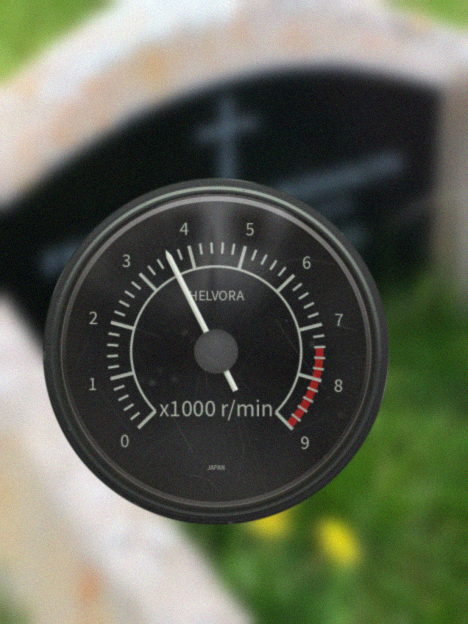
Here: 3600
